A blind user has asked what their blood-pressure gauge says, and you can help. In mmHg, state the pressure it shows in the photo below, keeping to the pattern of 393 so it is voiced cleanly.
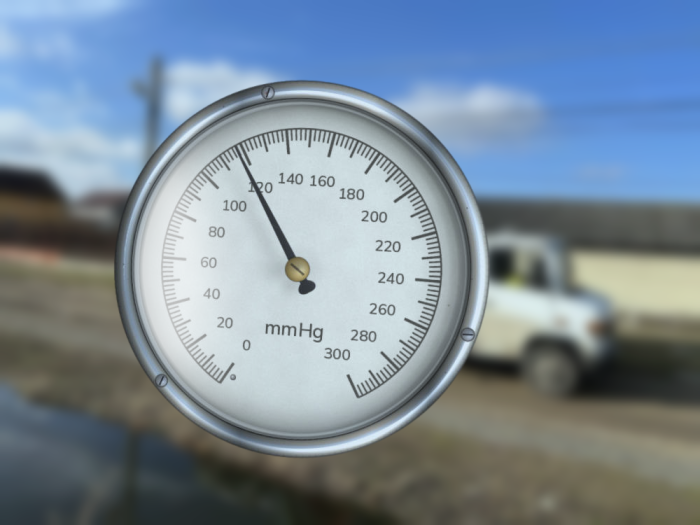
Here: 118
